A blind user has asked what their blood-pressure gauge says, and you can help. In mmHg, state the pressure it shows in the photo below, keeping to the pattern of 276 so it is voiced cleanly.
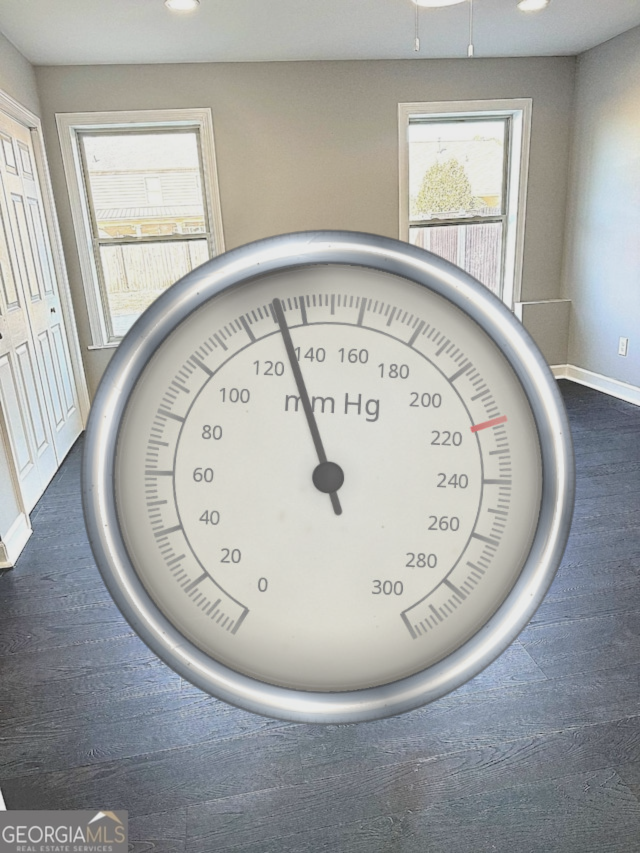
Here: 132
